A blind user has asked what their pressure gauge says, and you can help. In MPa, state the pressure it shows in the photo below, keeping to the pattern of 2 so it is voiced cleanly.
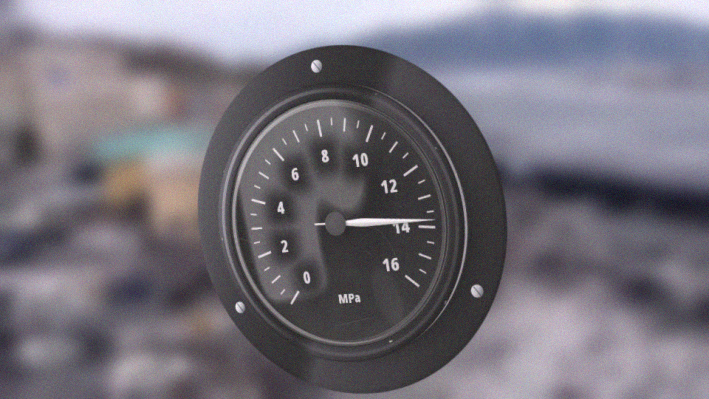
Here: 13.75
